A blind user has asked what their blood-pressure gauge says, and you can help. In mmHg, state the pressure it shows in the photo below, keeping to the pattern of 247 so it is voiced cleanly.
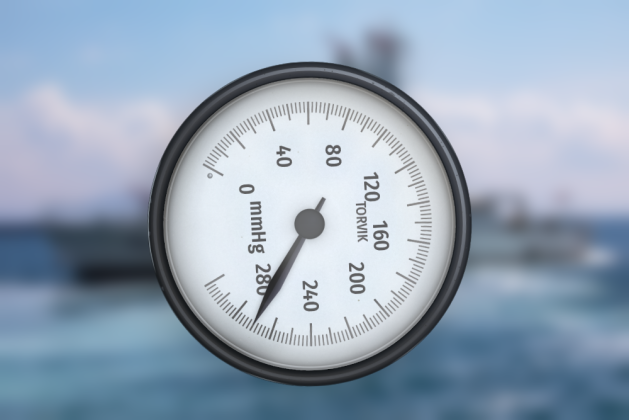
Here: 270
